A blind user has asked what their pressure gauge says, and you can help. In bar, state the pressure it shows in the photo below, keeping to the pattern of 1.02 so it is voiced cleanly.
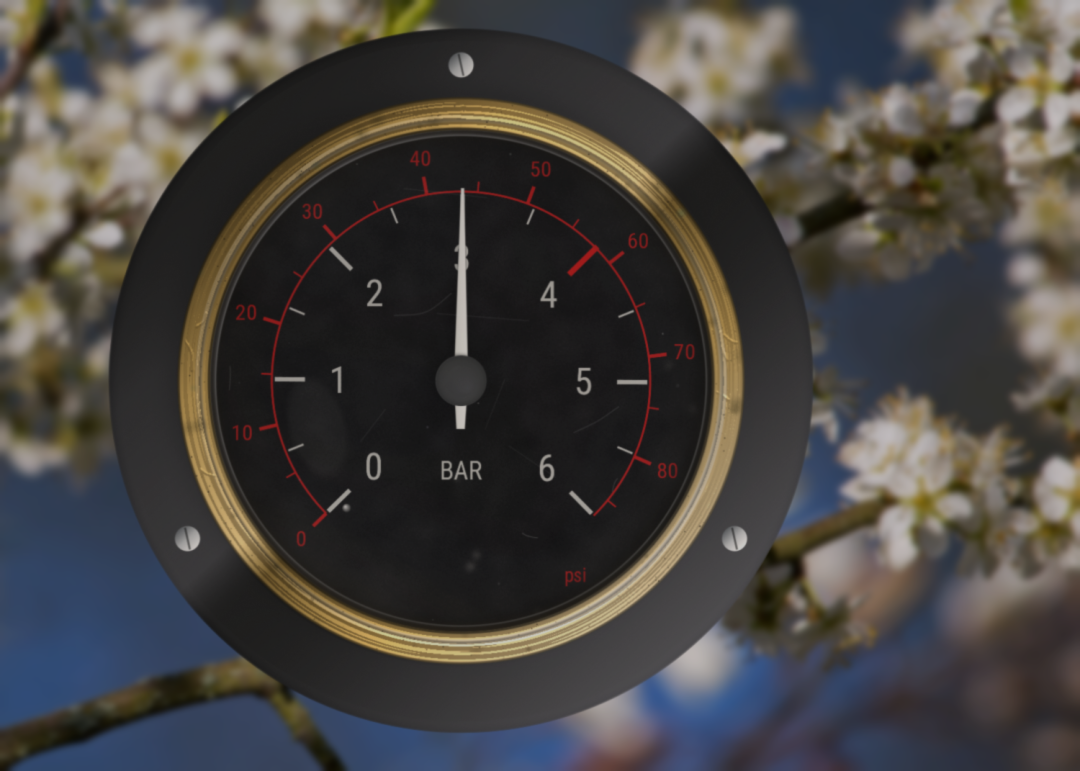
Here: 3
